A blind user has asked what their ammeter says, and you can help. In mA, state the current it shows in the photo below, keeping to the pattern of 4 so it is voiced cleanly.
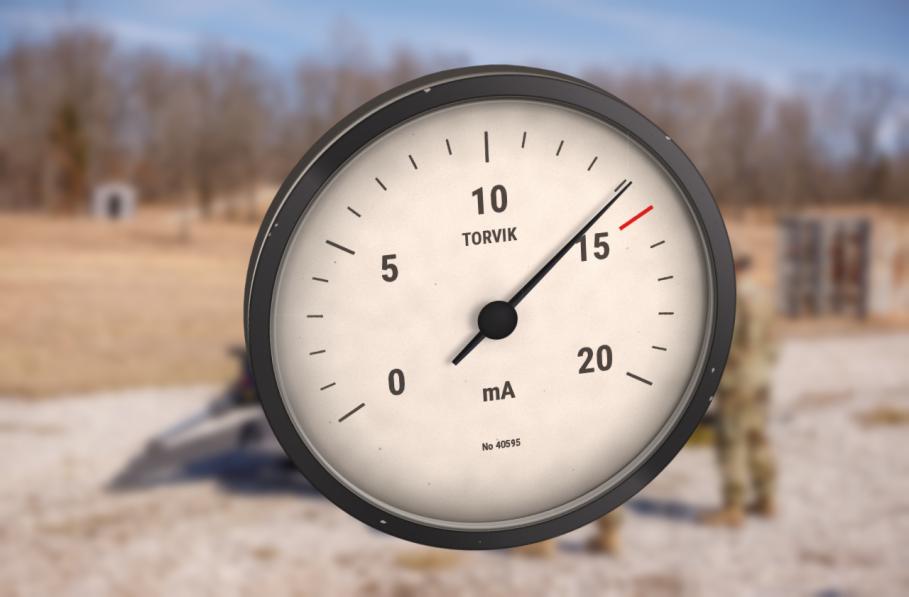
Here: 14
